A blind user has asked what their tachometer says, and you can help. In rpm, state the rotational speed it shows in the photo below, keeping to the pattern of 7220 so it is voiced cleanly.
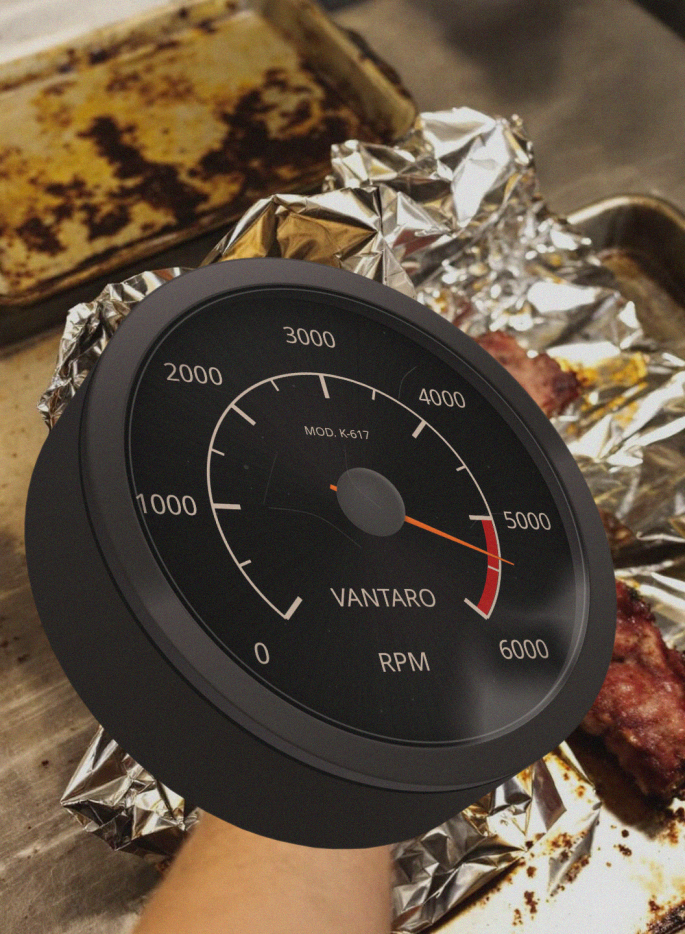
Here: 5500
